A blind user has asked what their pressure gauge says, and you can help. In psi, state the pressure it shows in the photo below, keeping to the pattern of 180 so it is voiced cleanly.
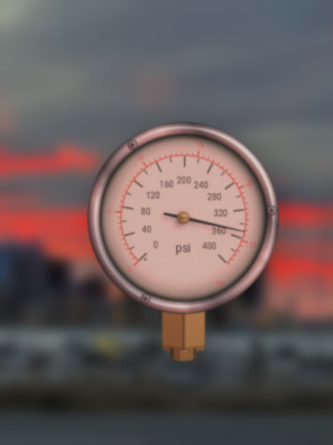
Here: 350
